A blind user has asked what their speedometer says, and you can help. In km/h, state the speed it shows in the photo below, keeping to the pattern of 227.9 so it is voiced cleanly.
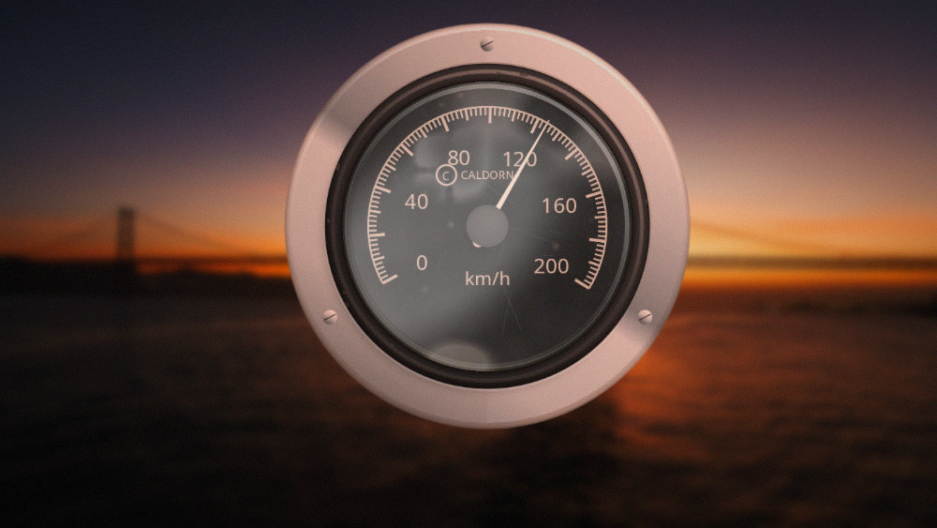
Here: 124
